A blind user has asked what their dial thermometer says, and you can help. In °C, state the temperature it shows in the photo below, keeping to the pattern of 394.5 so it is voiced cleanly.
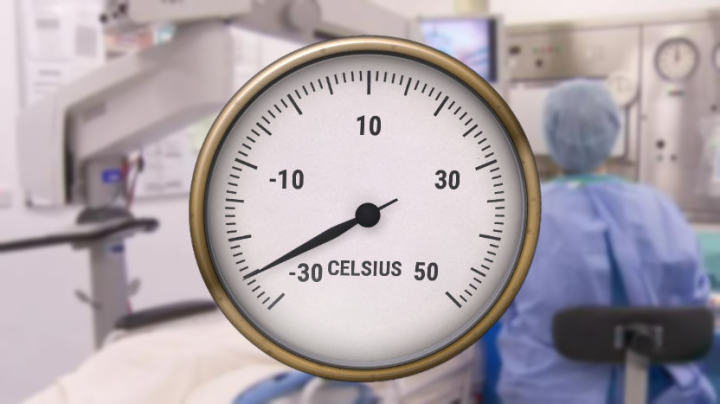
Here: -25
